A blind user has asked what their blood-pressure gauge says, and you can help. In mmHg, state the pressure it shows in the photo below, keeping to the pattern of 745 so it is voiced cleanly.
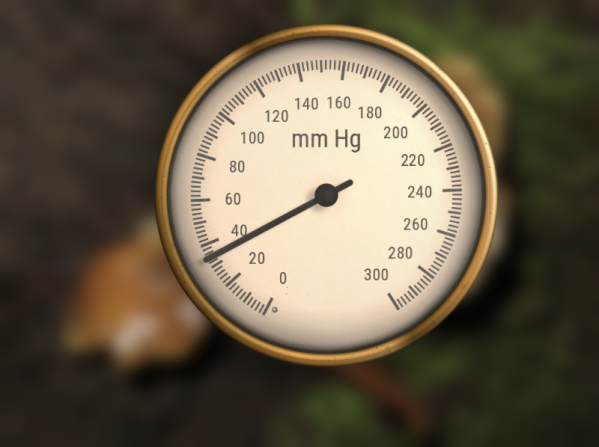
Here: 34
